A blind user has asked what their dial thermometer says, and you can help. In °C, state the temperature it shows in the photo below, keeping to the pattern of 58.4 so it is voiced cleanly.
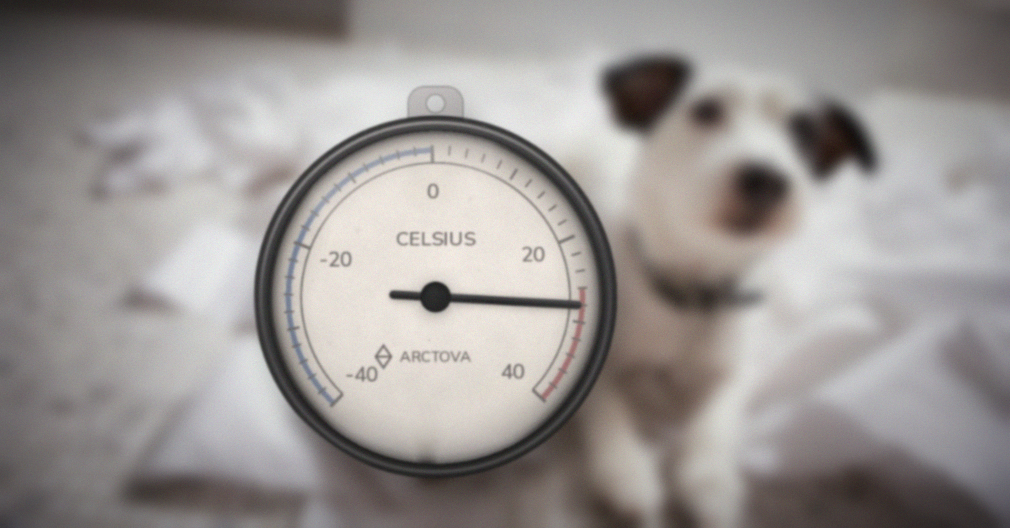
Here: 28
